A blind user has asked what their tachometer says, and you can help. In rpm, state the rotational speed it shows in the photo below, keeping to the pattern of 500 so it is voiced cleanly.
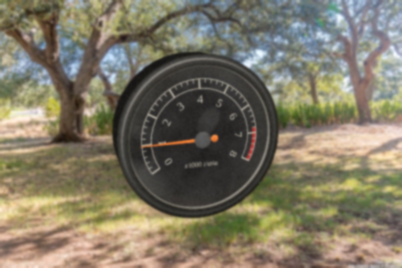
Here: 1000
